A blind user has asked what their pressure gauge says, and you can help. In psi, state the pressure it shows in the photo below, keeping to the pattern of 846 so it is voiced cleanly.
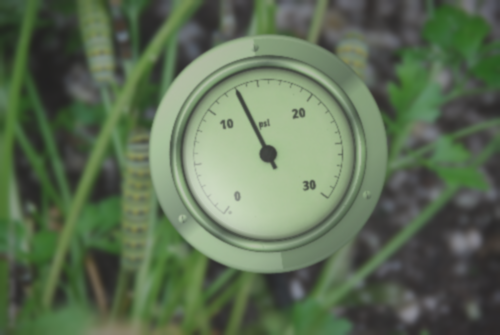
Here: 13
